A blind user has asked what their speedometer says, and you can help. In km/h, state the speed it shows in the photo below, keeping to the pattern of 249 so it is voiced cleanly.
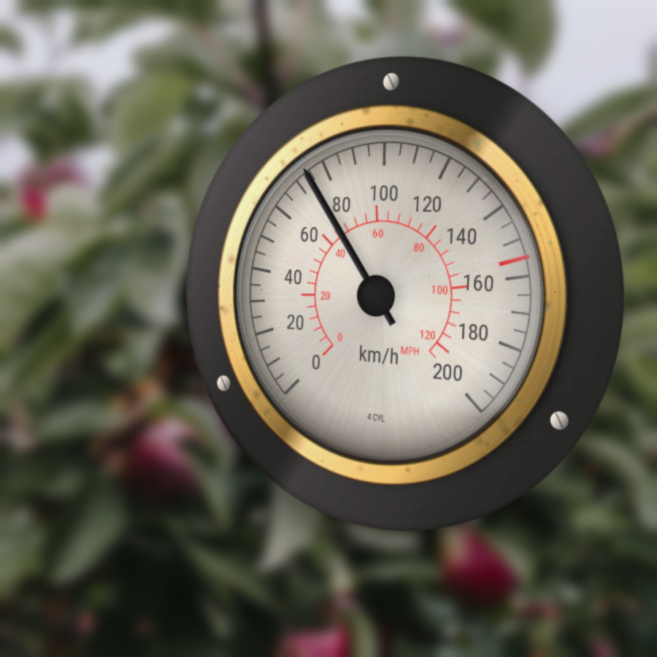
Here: 75
